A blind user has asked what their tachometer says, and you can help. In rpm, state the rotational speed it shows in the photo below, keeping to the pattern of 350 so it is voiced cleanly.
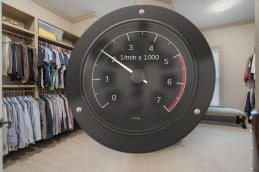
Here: 2000
